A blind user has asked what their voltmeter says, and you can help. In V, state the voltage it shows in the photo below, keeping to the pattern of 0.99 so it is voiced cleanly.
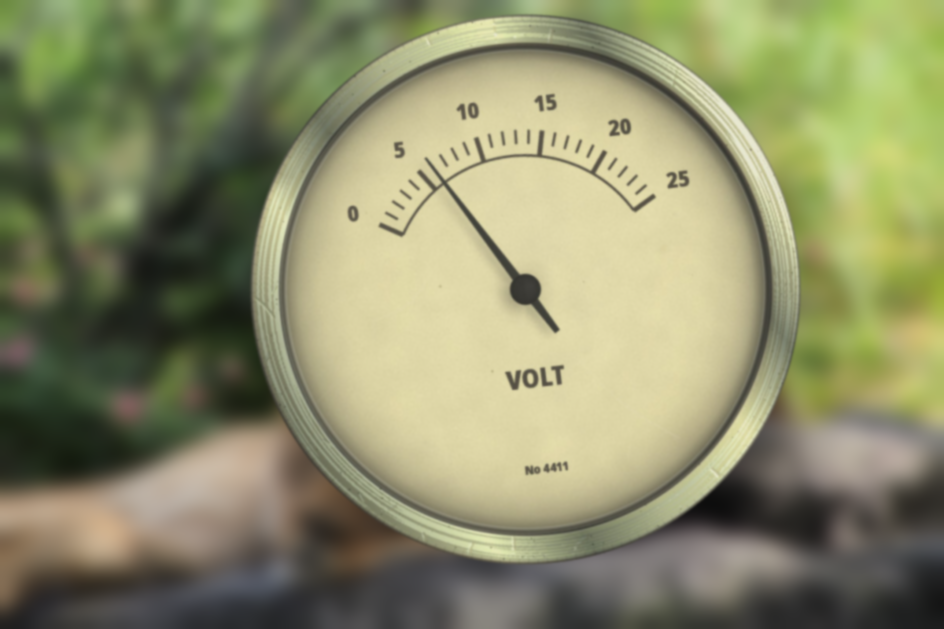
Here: 6
